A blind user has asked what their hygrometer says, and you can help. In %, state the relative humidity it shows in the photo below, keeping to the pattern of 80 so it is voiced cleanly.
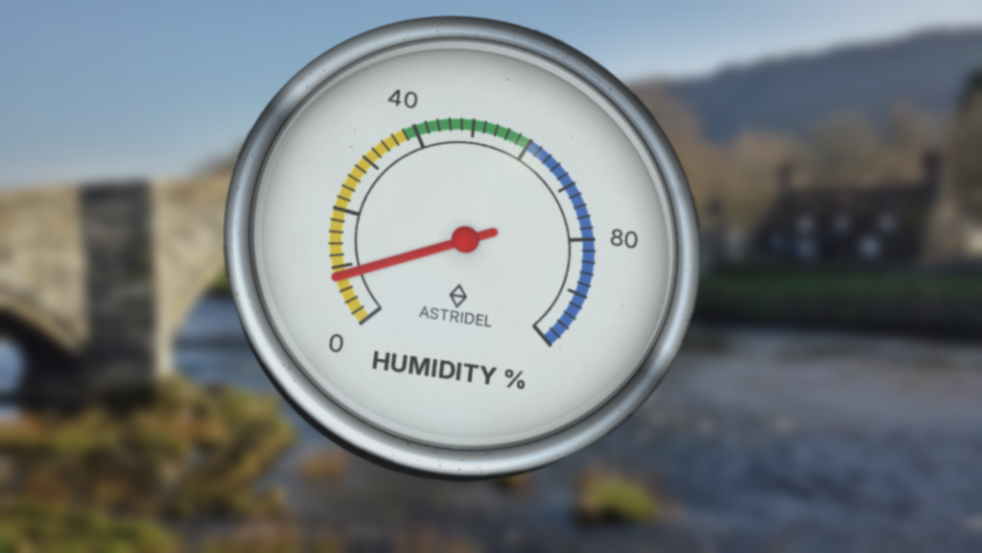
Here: 8
